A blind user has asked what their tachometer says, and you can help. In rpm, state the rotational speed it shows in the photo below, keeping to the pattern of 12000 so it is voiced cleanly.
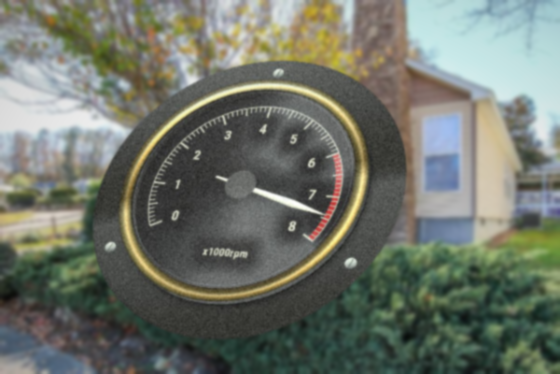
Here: 7500
